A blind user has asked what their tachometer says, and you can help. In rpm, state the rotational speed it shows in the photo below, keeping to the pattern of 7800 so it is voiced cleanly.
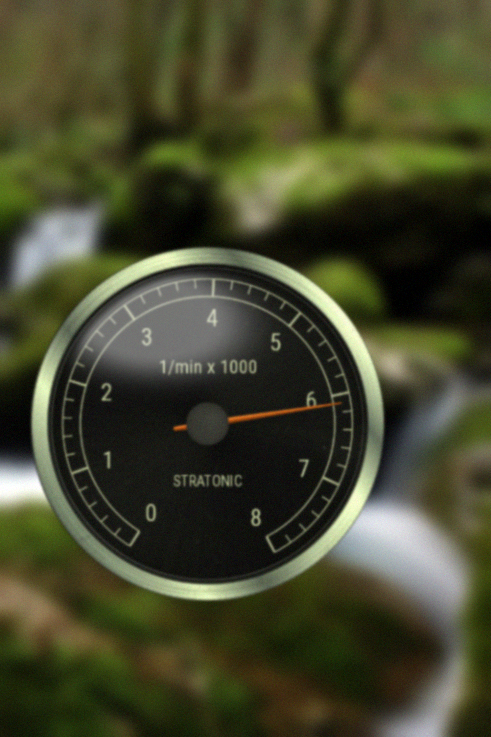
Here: 6100
